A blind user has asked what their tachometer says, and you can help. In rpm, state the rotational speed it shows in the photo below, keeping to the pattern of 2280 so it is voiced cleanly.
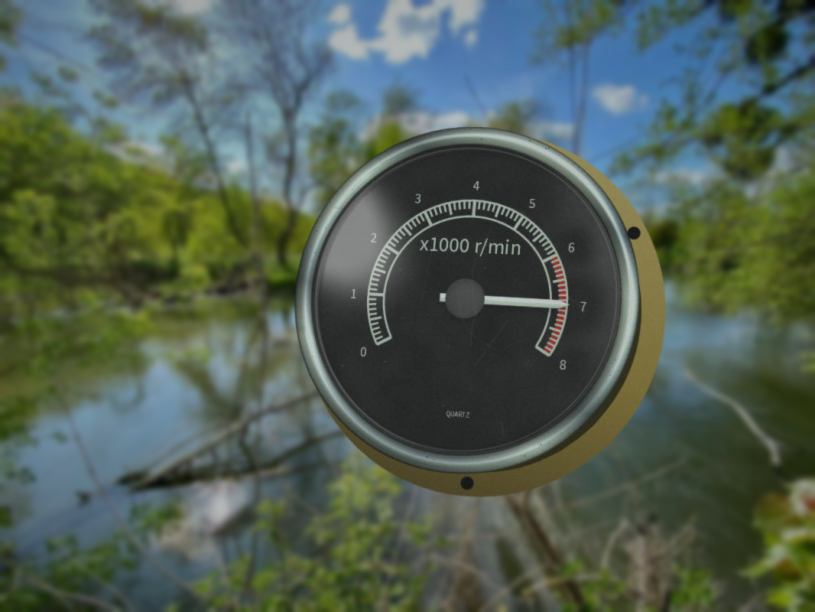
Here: 7000
